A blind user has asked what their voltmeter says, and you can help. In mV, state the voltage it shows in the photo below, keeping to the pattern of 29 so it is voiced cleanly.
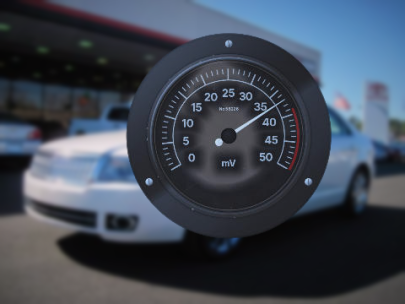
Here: 37
